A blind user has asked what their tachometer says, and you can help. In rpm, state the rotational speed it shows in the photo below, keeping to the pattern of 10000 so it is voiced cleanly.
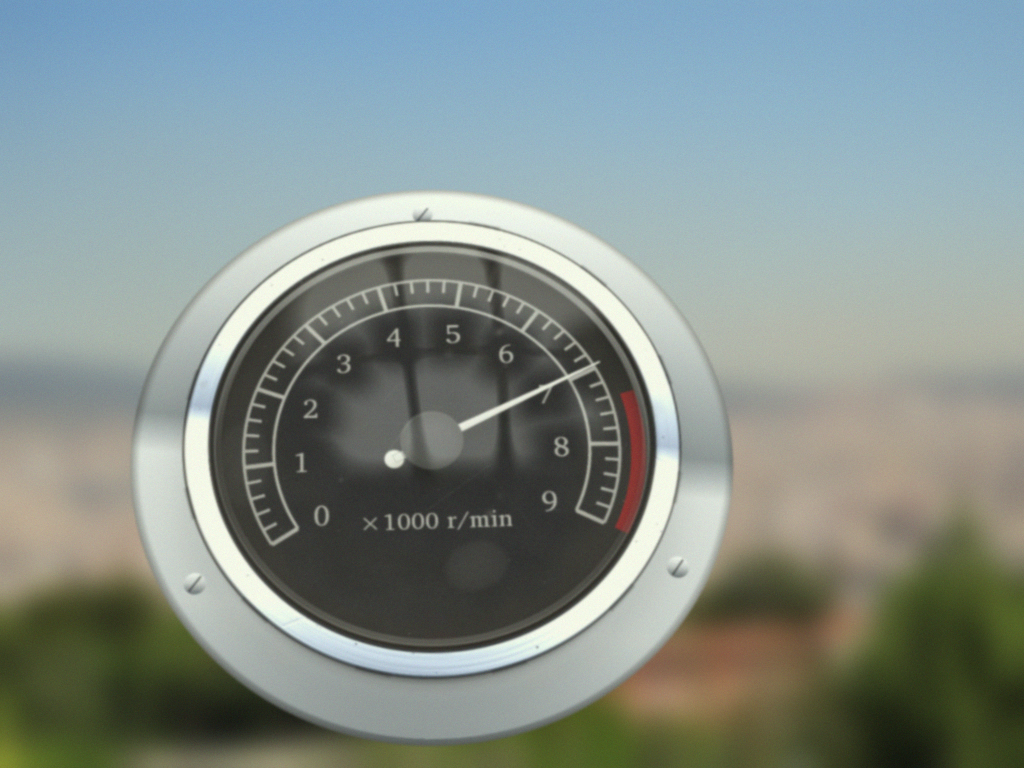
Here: 7000
